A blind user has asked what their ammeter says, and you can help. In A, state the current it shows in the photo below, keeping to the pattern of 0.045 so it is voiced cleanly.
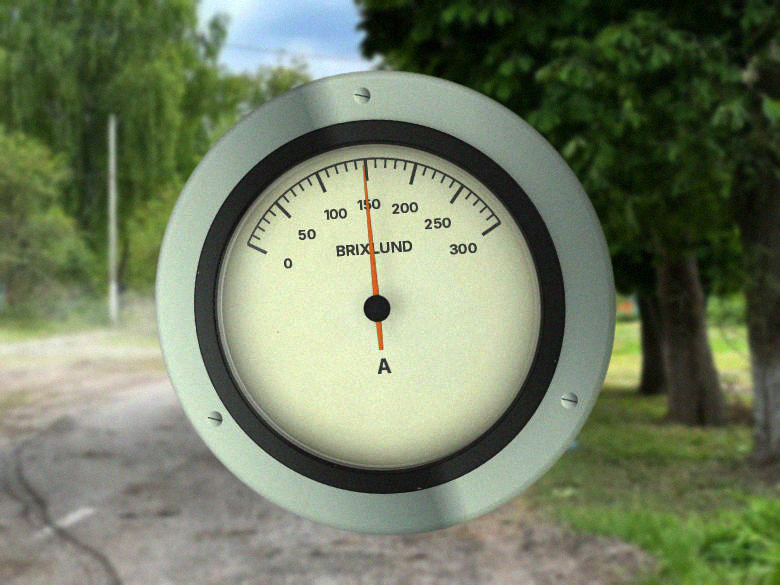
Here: 150
